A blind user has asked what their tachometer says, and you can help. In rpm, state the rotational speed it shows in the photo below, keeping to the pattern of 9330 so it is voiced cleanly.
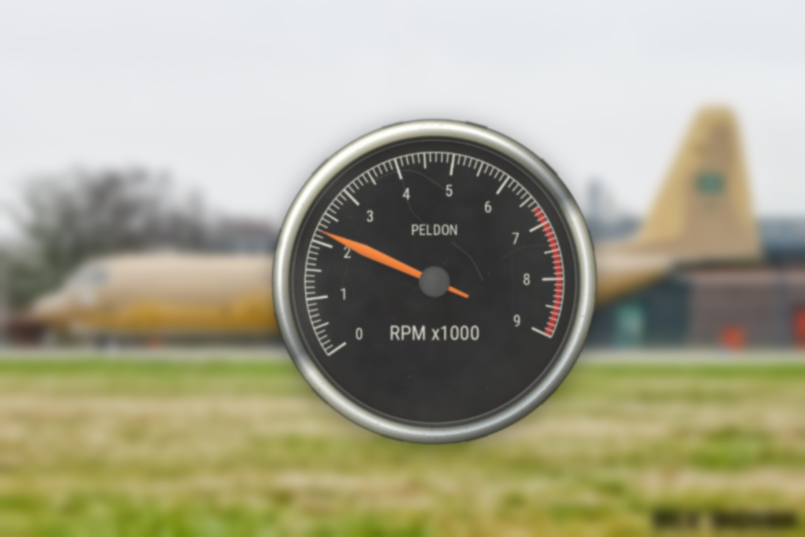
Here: 2200
